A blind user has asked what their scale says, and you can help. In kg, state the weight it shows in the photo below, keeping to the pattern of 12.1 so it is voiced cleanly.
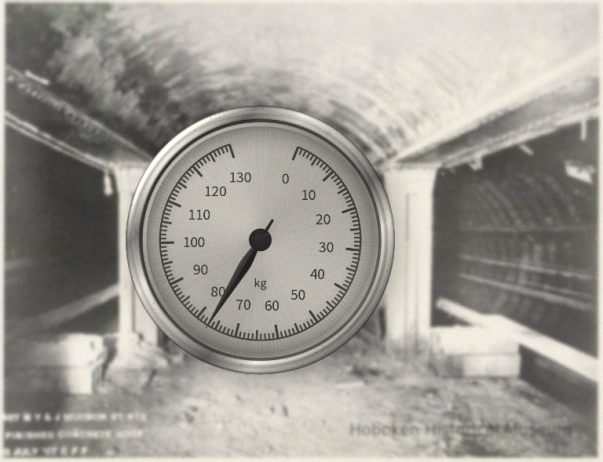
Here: 77
